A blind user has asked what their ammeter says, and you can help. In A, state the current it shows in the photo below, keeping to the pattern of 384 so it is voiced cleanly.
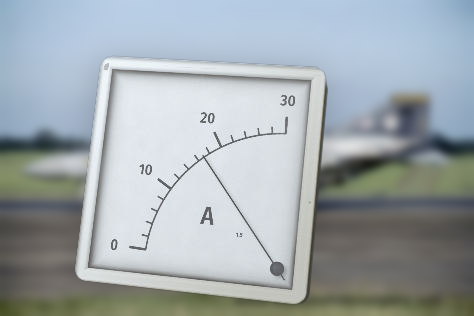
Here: 17
